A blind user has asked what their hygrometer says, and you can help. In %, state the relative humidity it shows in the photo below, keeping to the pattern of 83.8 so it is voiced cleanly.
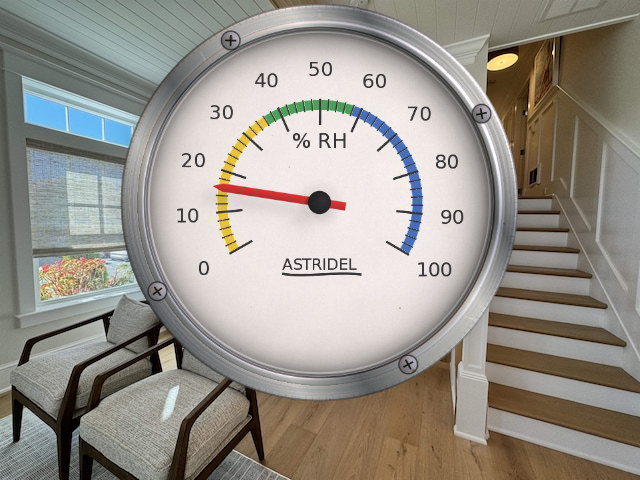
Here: 16
